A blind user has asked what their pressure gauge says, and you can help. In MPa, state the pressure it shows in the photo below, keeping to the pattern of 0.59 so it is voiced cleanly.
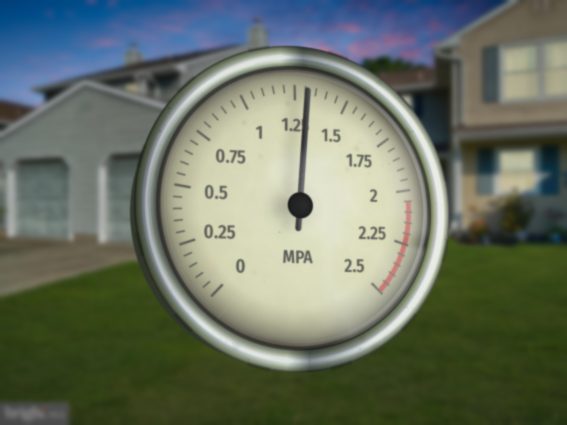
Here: 1.3
